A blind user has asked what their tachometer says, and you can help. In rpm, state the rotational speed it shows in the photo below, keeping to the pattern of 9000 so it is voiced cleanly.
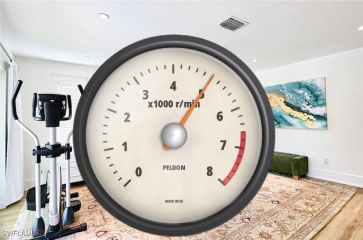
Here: 5000
